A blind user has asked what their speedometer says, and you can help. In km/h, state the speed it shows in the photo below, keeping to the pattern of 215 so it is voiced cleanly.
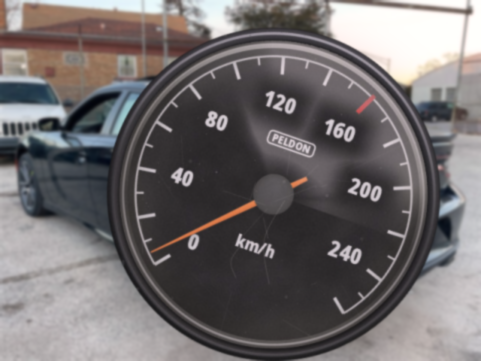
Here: 5
